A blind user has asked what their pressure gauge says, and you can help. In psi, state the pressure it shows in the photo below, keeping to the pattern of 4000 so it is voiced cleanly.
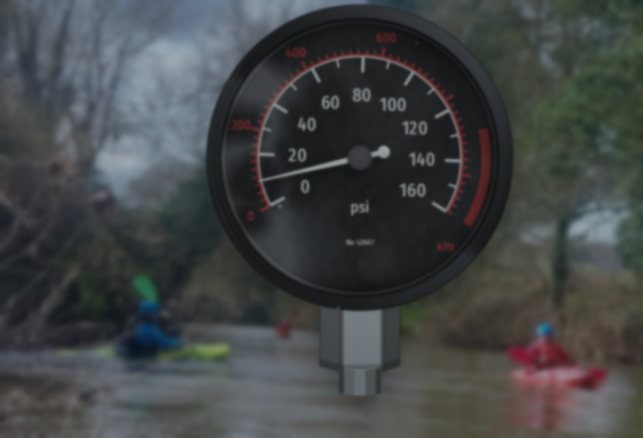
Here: 10
